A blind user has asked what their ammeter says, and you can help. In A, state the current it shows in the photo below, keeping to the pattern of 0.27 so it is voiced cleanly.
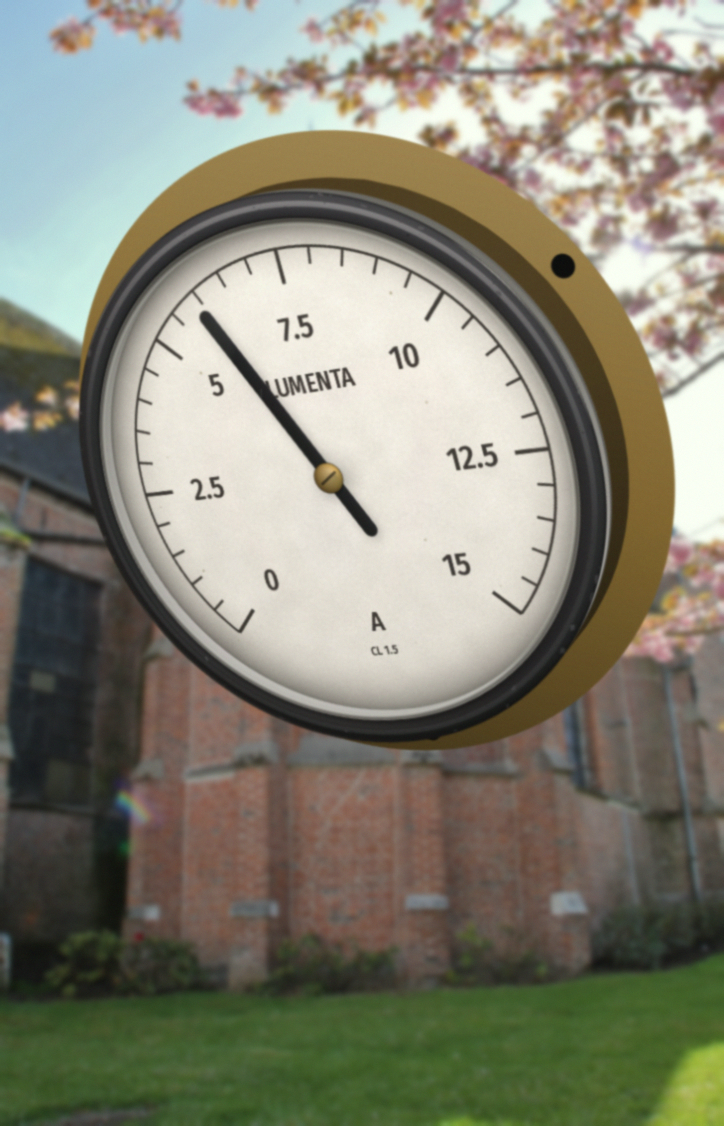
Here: 6
